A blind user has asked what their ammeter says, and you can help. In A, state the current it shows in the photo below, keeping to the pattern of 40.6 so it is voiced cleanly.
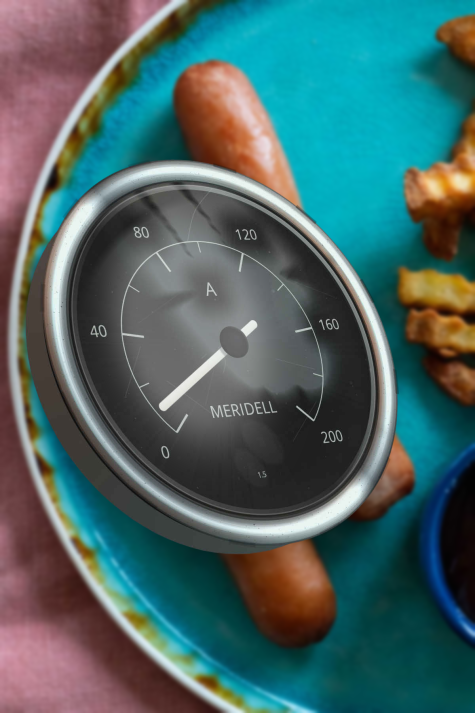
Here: 10
